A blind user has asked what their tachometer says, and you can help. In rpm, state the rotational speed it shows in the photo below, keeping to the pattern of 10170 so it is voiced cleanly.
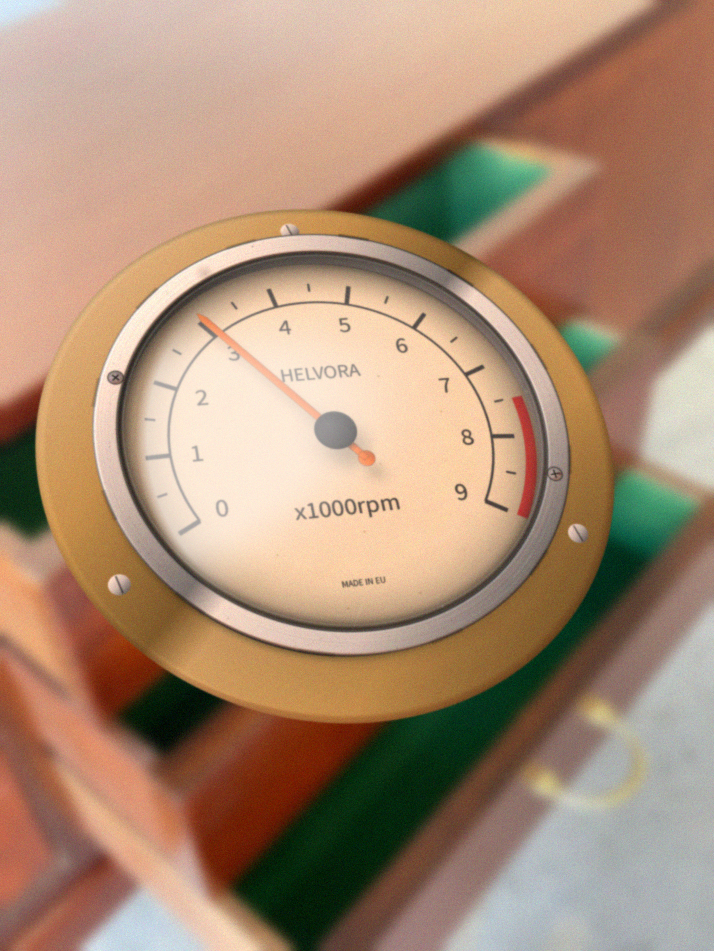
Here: 3000
